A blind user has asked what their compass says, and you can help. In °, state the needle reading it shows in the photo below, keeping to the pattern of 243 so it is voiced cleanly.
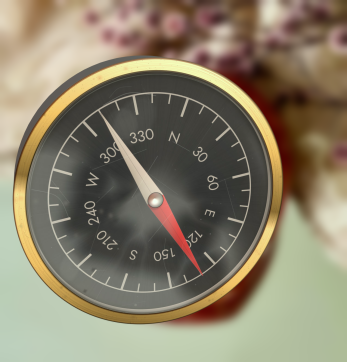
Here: 130
